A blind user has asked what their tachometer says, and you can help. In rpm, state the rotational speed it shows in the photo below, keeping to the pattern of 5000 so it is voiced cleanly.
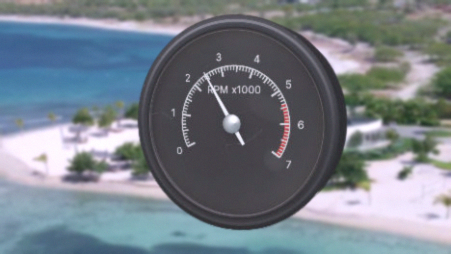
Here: 2500
